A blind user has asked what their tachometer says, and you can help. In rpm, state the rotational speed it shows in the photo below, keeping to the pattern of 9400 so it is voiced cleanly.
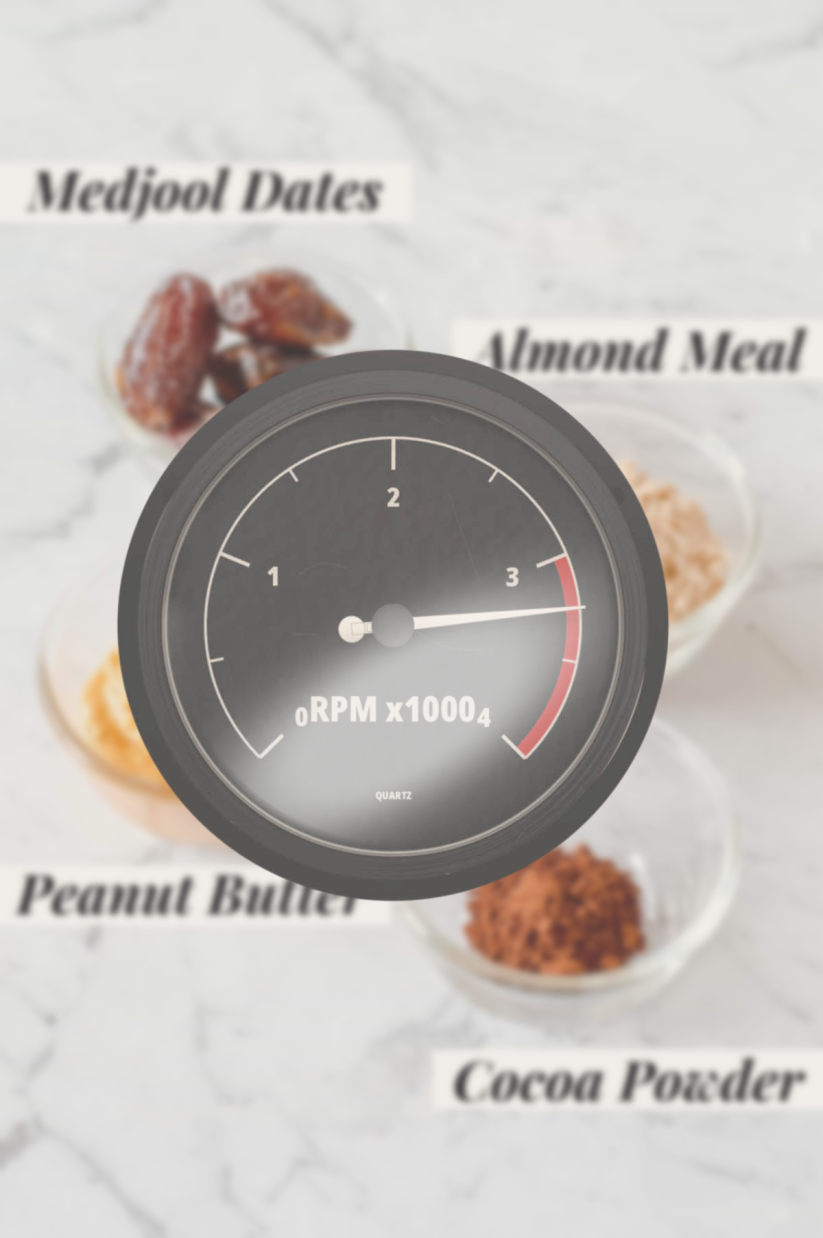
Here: 3250
